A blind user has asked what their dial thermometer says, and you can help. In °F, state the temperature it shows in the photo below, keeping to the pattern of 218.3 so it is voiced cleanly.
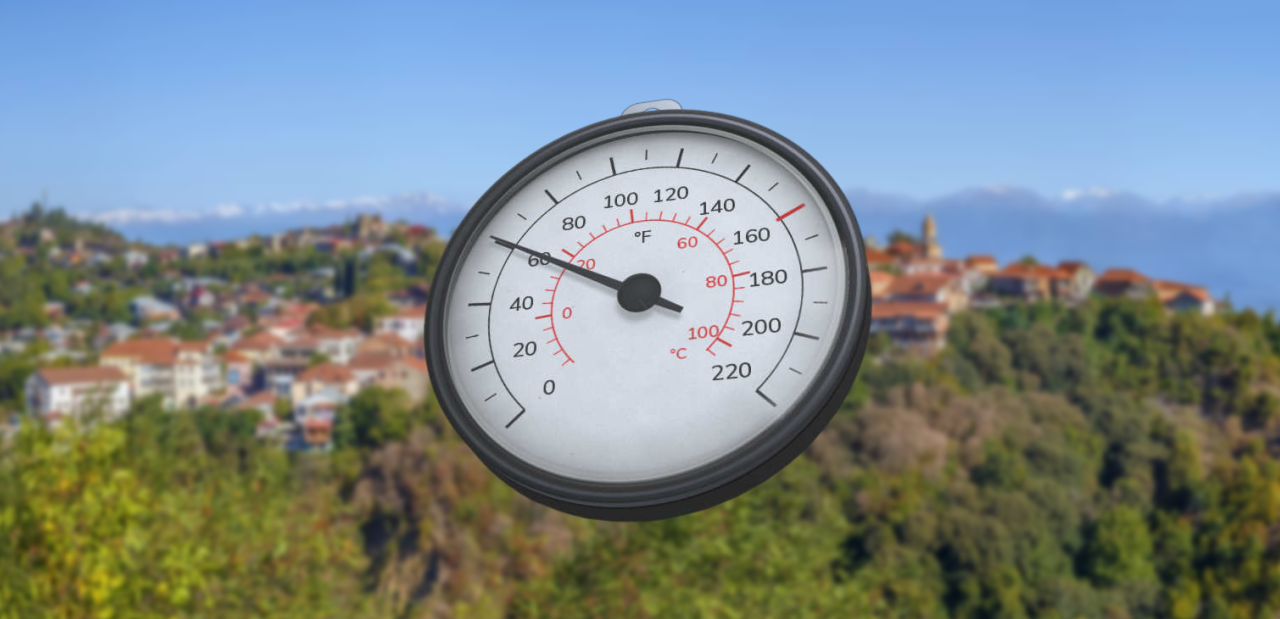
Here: 60
